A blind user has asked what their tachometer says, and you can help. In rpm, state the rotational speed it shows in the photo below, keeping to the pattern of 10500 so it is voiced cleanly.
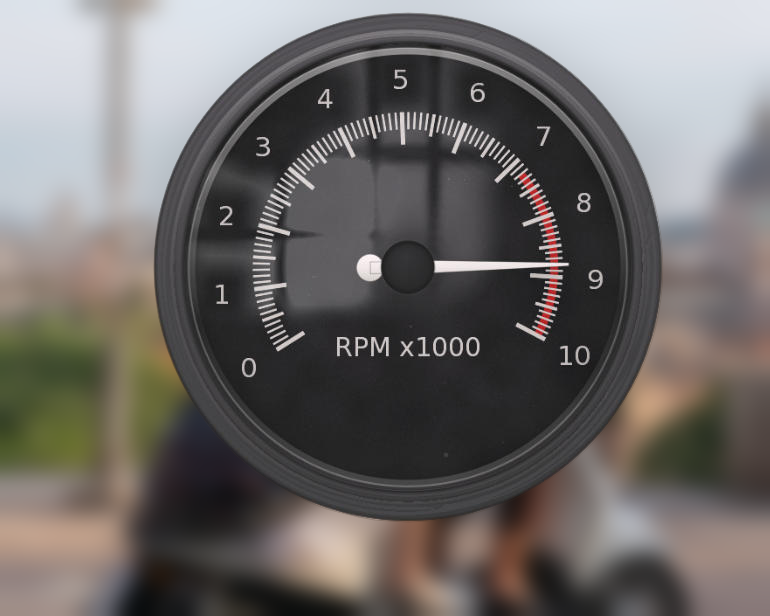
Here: 8800
